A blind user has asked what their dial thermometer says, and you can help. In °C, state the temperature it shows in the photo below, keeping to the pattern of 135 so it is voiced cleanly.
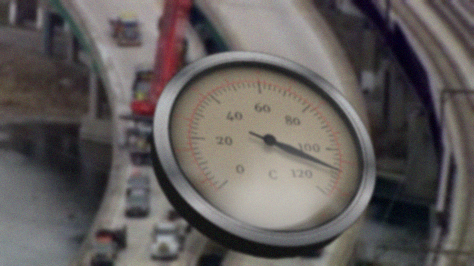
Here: 110
